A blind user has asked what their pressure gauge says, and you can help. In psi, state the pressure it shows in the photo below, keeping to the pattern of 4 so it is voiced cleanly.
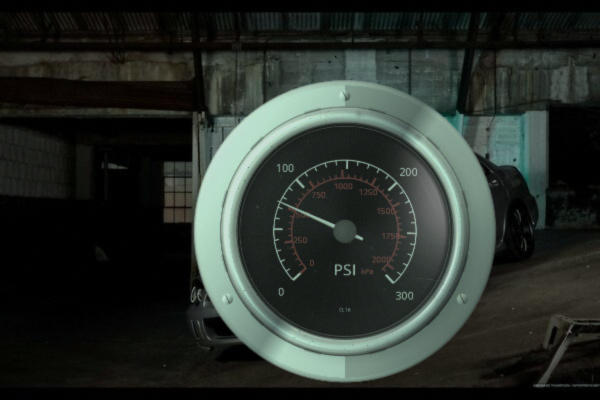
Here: 75
